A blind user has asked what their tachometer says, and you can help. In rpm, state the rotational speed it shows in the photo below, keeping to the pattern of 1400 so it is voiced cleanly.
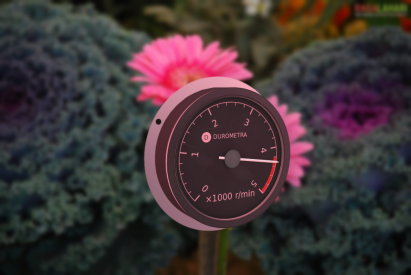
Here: 4300
